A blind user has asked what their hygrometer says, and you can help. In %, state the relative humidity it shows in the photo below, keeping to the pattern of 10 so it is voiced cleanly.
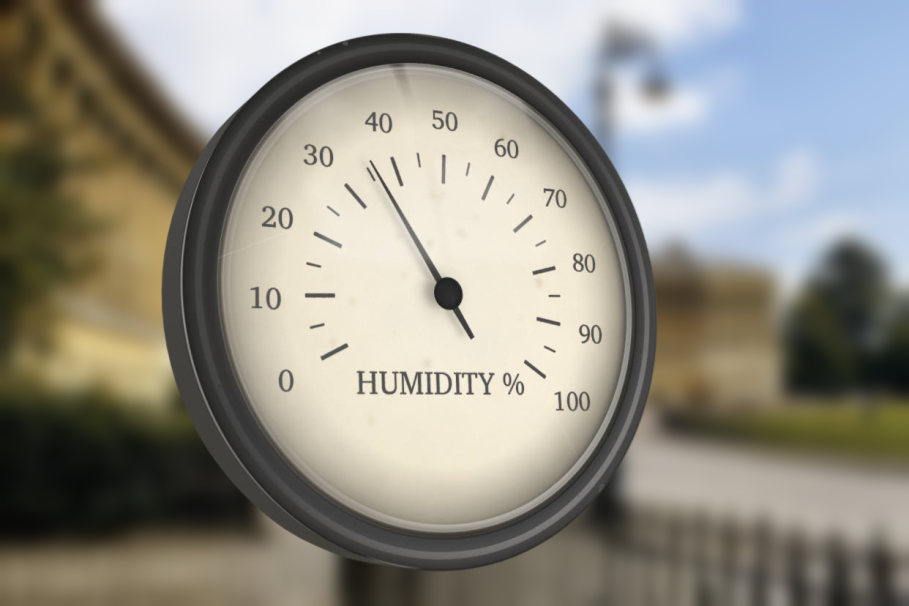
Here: 35
